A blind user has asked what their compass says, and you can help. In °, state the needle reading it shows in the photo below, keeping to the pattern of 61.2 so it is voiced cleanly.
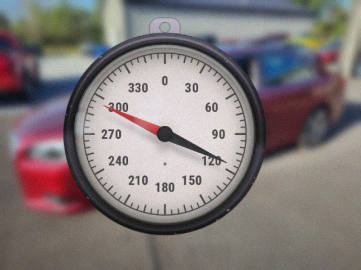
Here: 295
